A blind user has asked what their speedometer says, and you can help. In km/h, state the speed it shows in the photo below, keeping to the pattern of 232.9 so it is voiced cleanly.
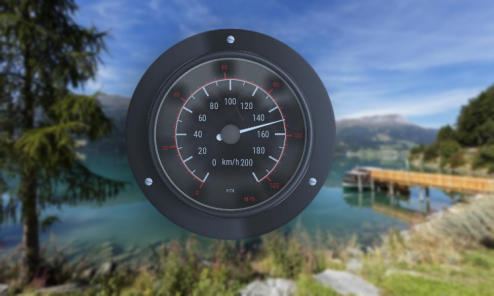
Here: 150
